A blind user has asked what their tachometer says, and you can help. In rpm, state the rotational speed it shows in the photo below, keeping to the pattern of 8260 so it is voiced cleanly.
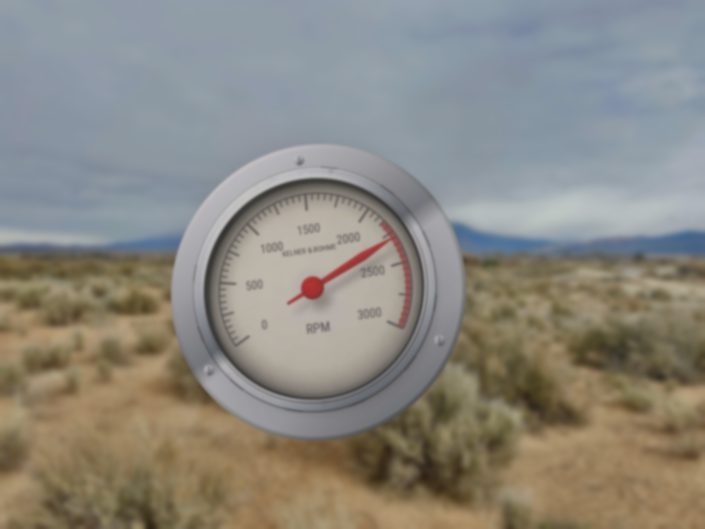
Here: 2300
